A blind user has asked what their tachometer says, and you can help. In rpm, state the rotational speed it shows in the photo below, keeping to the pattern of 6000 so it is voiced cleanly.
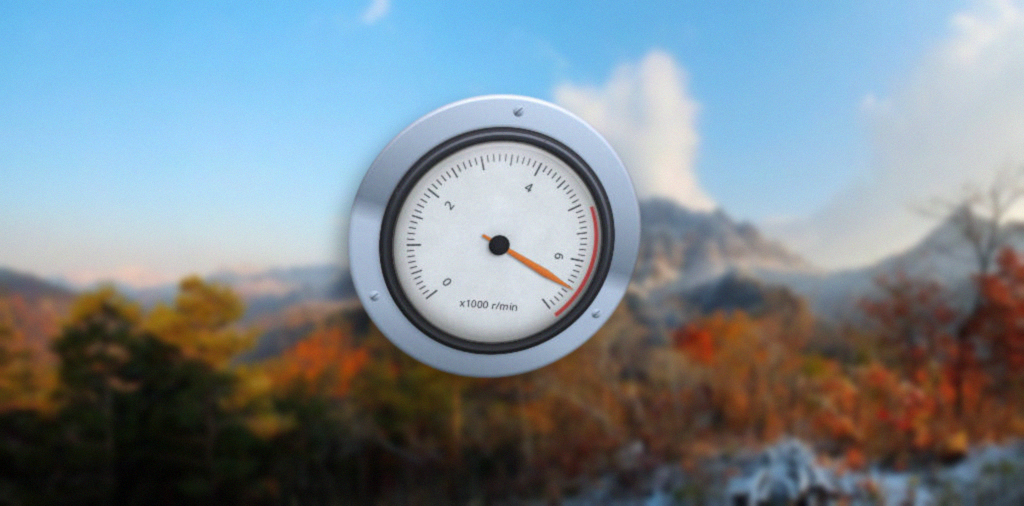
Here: 6500
